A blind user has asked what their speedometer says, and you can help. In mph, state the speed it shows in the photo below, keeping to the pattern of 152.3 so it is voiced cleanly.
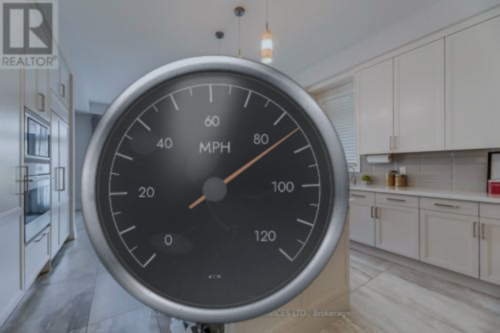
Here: 85
